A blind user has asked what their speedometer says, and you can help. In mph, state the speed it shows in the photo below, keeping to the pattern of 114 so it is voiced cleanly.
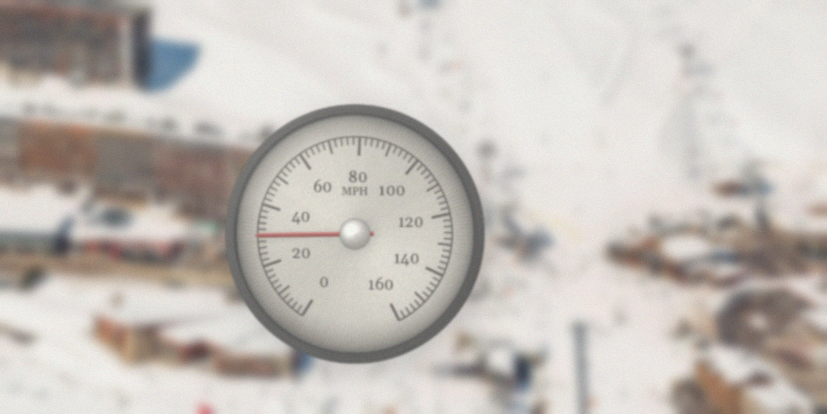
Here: 30
